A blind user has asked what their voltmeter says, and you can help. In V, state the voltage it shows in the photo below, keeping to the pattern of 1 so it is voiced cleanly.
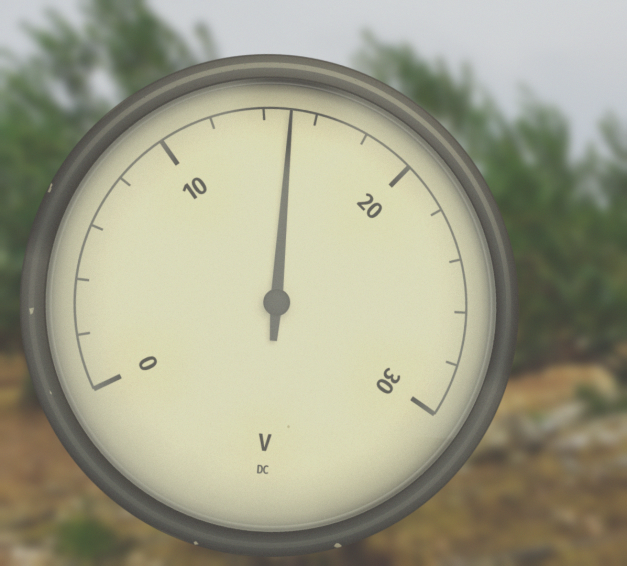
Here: 15
